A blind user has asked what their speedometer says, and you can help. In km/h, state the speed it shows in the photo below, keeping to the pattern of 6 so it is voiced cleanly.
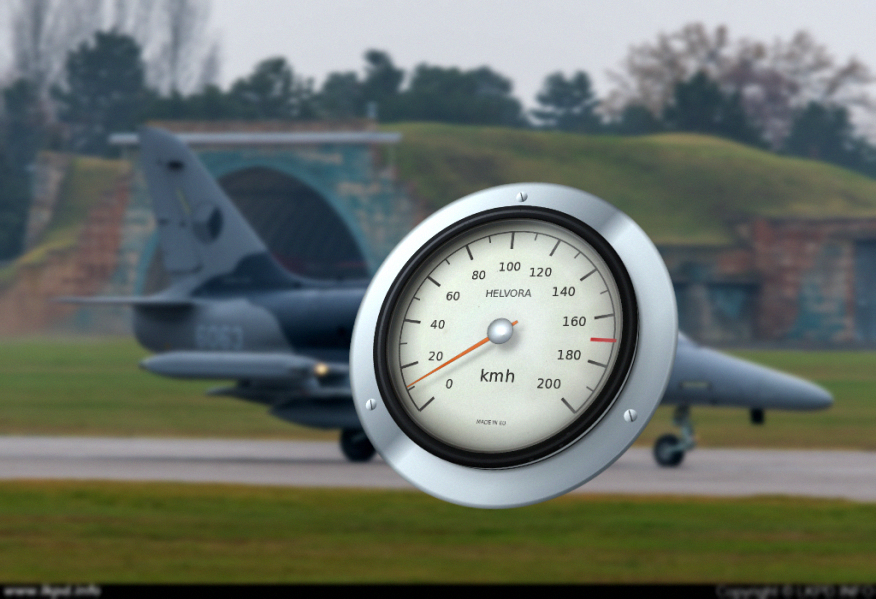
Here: 10
